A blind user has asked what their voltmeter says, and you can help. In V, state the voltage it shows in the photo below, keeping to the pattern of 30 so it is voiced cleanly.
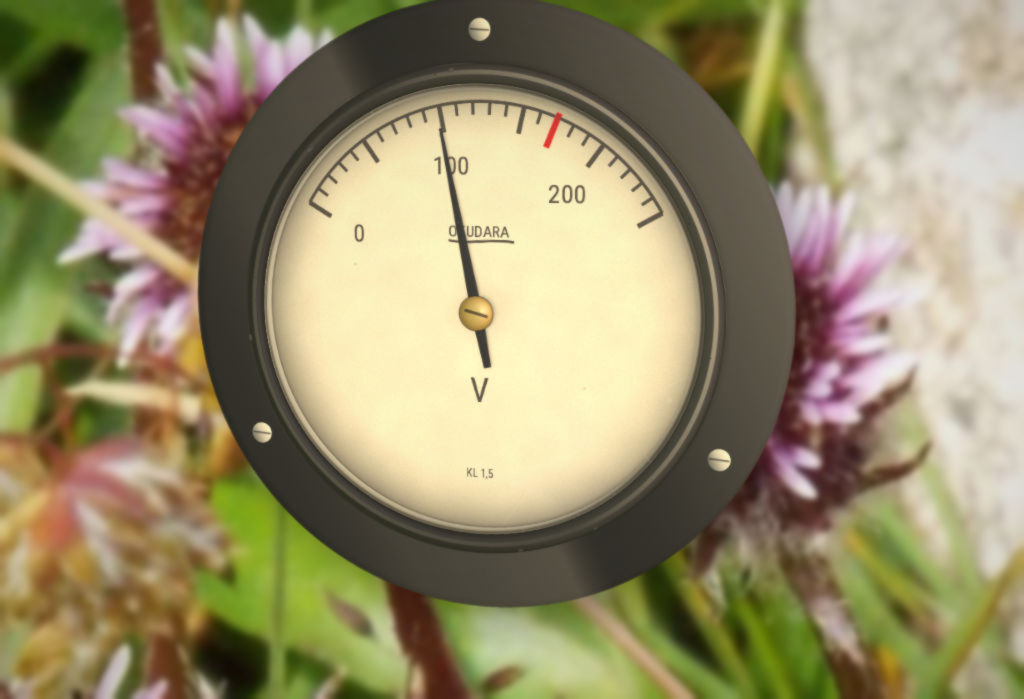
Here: 100
